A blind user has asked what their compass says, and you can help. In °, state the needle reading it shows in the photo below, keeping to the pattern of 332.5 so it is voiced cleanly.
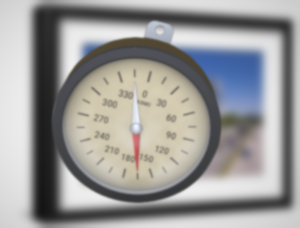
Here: 165
